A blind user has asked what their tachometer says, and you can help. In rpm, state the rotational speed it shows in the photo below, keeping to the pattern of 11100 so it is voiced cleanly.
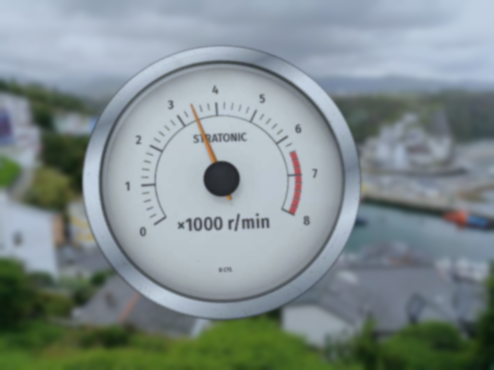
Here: 3400
